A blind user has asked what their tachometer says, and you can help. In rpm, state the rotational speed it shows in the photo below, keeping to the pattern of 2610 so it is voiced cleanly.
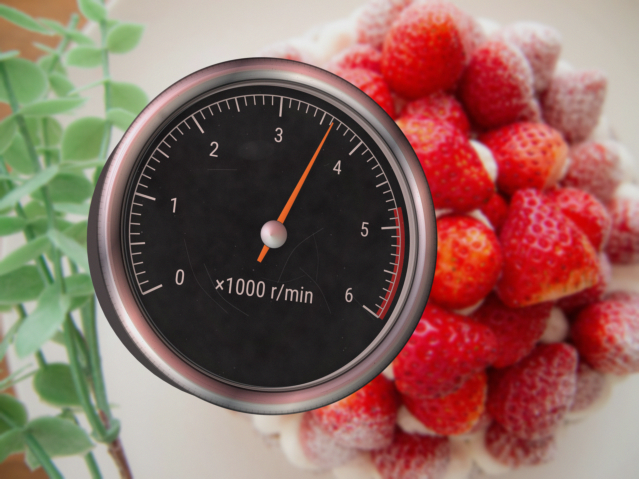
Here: 3600
